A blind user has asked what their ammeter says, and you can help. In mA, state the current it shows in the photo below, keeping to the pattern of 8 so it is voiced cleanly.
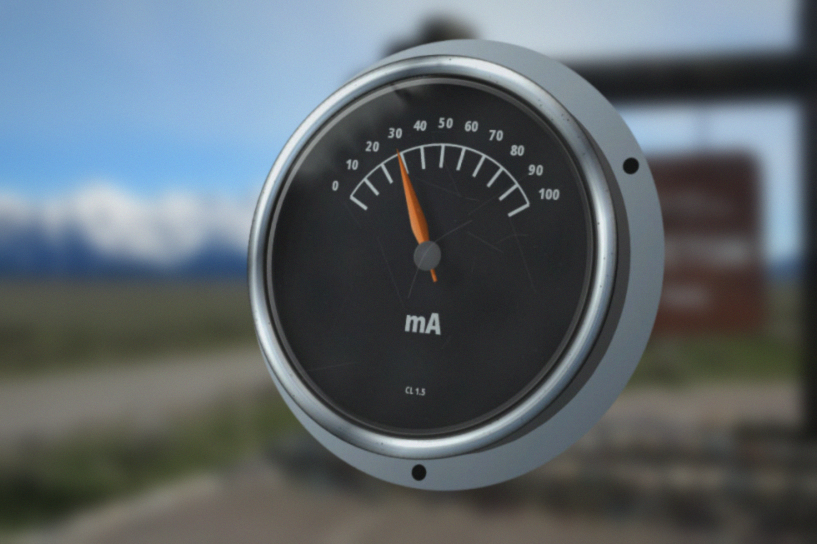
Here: 30
